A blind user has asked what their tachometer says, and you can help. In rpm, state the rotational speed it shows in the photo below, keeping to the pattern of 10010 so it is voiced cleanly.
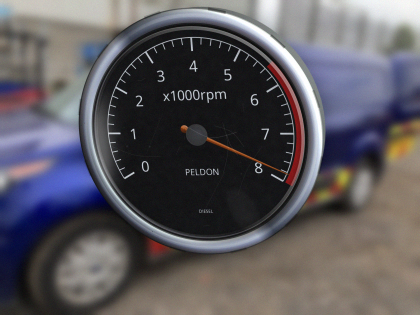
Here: 7800
